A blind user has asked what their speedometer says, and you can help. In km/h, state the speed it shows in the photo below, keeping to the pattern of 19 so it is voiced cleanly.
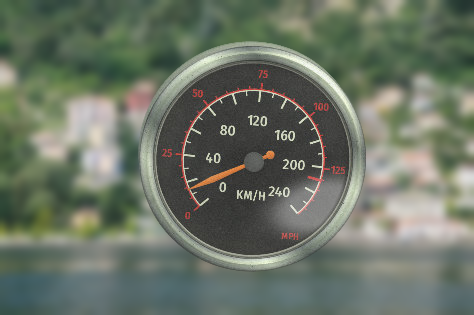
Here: 15
